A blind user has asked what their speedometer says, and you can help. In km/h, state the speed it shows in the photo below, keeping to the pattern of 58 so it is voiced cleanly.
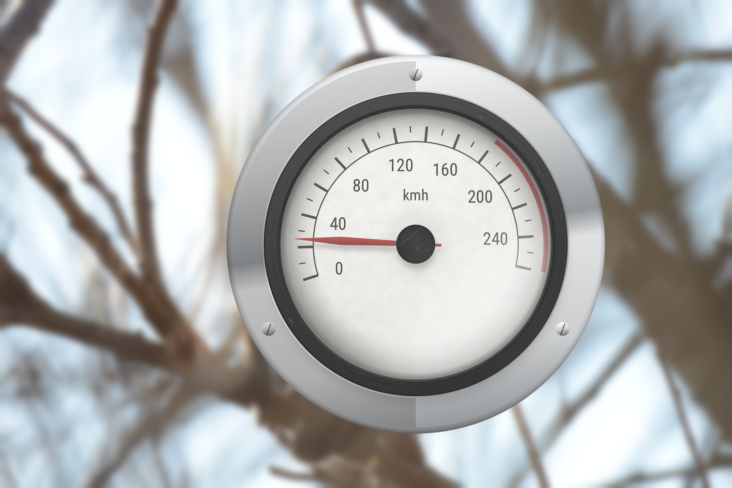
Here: 25
